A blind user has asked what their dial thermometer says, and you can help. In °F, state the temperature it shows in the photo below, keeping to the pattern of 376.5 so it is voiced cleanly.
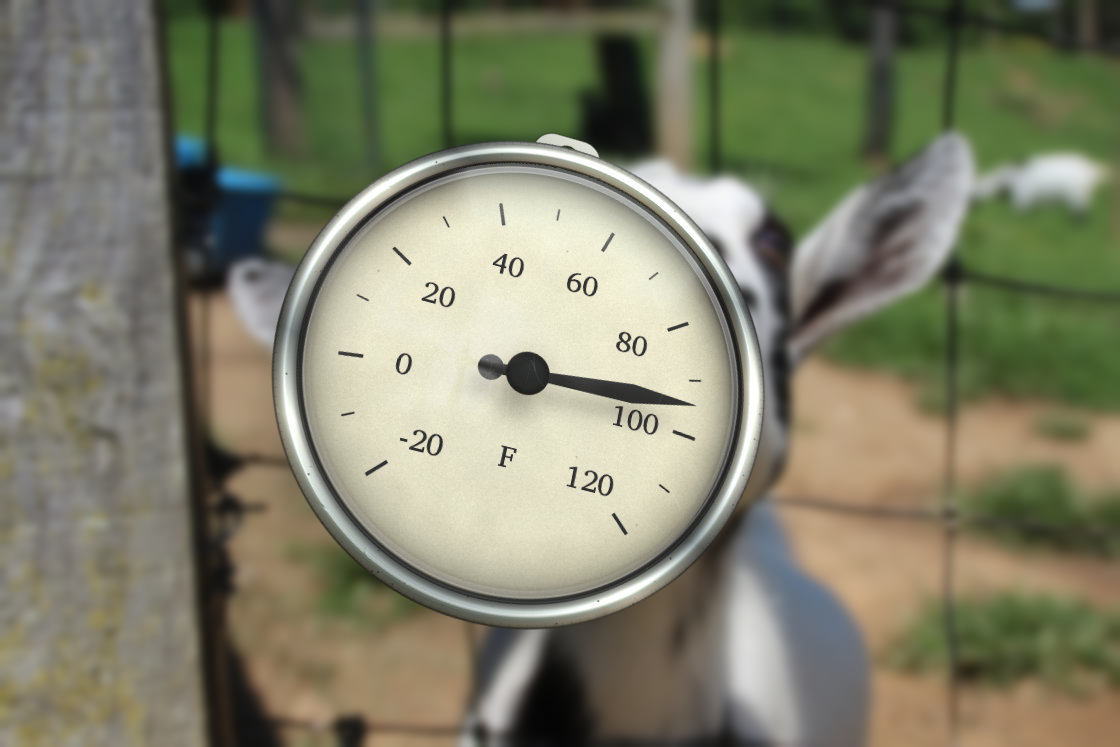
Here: 95
